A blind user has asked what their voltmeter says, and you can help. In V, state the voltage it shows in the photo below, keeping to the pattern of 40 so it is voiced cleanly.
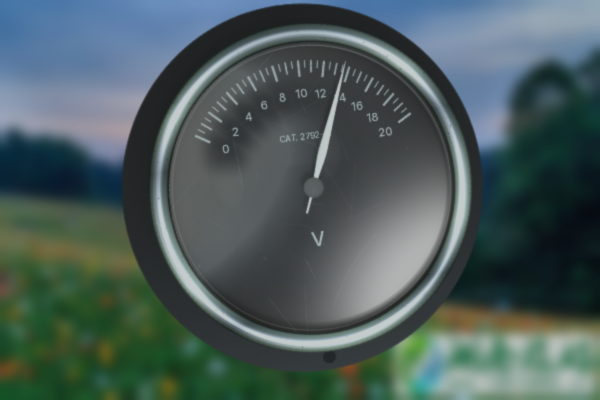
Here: 13.5
